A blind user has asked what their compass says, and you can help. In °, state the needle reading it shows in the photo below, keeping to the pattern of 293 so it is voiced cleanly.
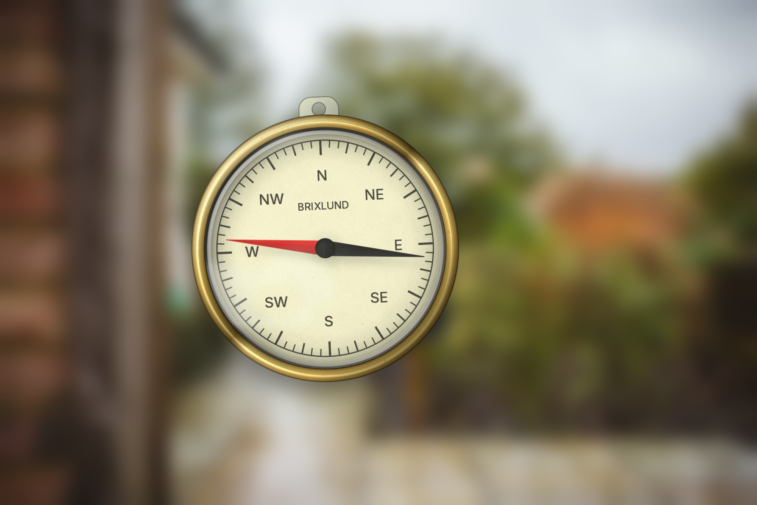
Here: 277.5
